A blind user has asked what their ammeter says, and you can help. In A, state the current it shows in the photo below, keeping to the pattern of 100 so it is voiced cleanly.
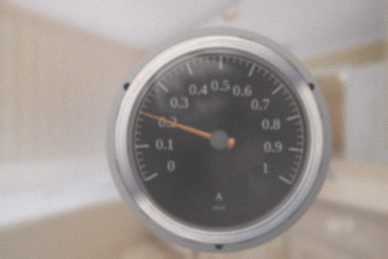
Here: 0.2
